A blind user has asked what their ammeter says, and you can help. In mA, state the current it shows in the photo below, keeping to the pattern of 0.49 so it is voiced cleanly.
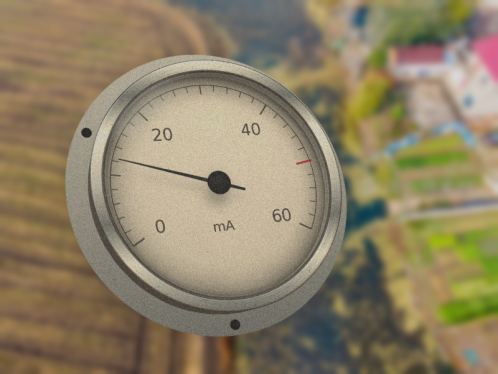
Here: 12
